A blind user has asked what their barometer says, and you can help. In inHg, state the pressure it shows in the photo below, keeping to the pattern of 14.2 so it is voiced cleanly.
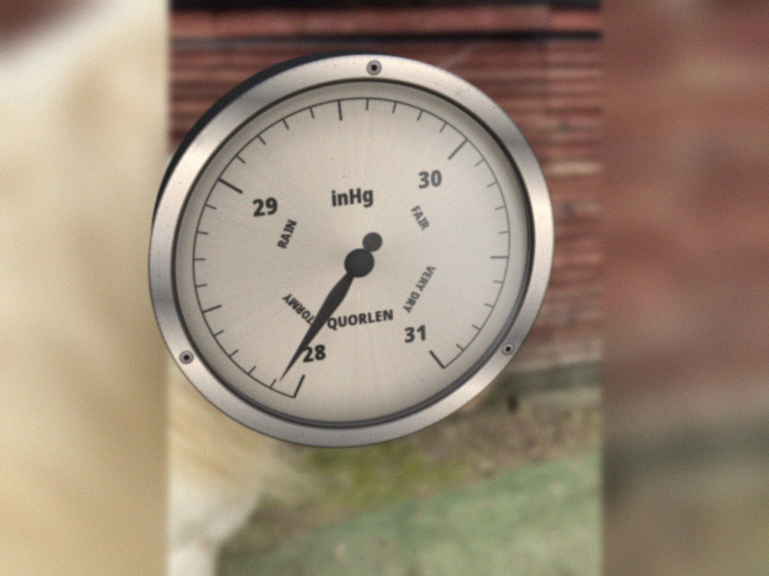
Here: 28.1
